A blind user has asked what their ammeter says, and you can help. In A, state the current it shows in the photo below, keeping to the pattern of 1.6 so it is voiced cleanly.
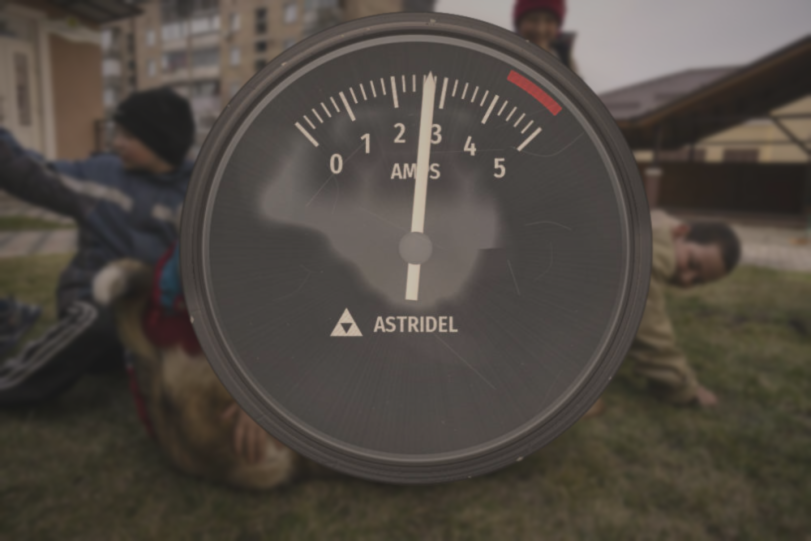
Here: 2.7
